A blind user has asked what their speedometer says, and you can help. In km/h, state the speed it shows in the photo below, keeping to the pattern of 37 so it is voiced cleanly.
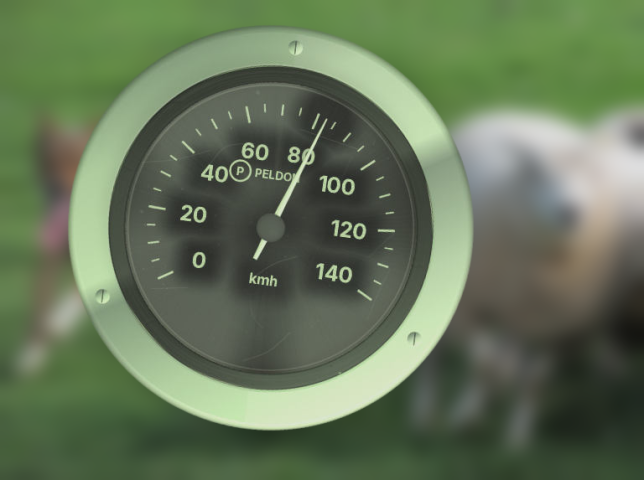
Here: 82.5
